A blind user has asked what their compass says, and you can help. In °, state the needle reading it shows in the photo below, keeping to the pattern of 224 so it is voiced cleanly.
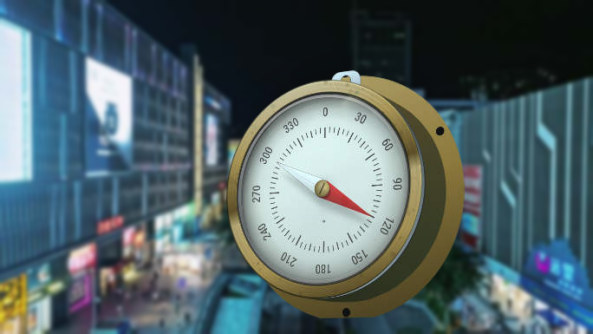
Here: 120
